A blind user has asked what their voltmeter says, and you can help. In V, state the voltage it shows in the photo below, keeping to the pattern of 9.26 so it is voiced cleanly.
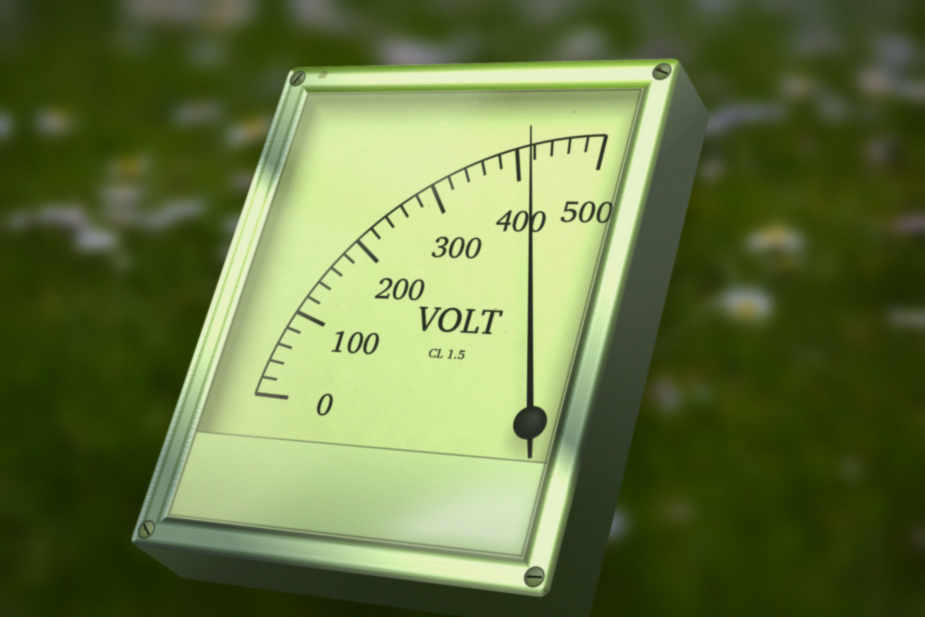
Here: 420
